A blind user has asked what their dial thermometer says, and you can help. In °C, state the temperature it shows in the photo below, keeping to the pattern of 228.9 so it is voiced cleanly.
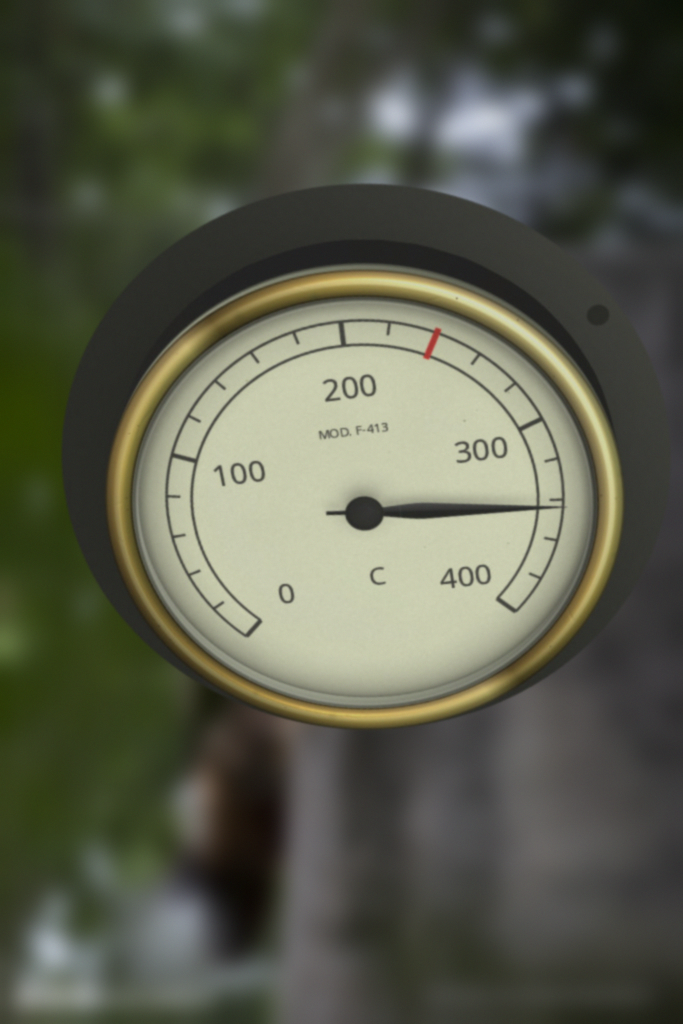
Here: 340
